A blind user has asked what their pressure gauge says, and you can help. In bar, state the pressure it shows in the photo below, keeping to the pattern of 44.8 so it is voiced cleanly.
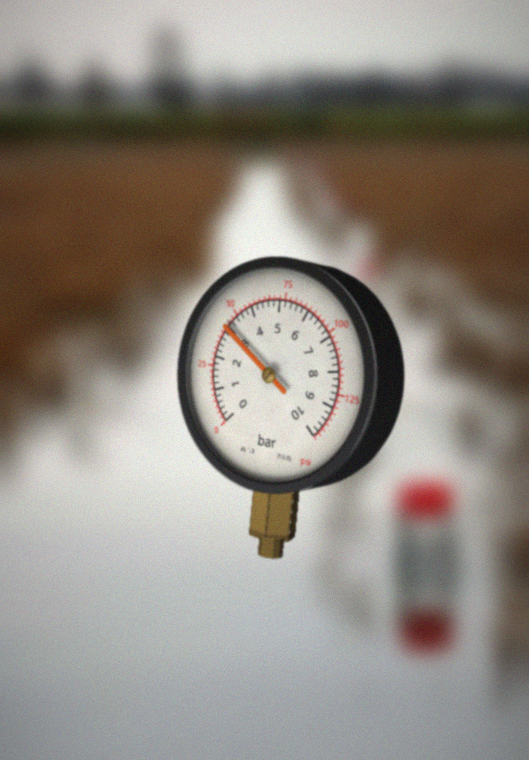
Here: 3
